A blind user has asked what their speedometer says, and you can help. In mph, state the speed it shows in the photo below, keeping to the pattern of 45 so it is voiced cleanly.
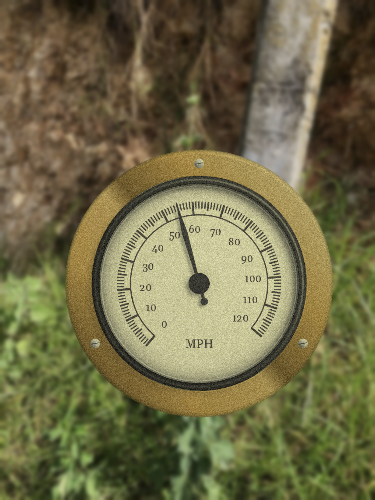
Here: 55
